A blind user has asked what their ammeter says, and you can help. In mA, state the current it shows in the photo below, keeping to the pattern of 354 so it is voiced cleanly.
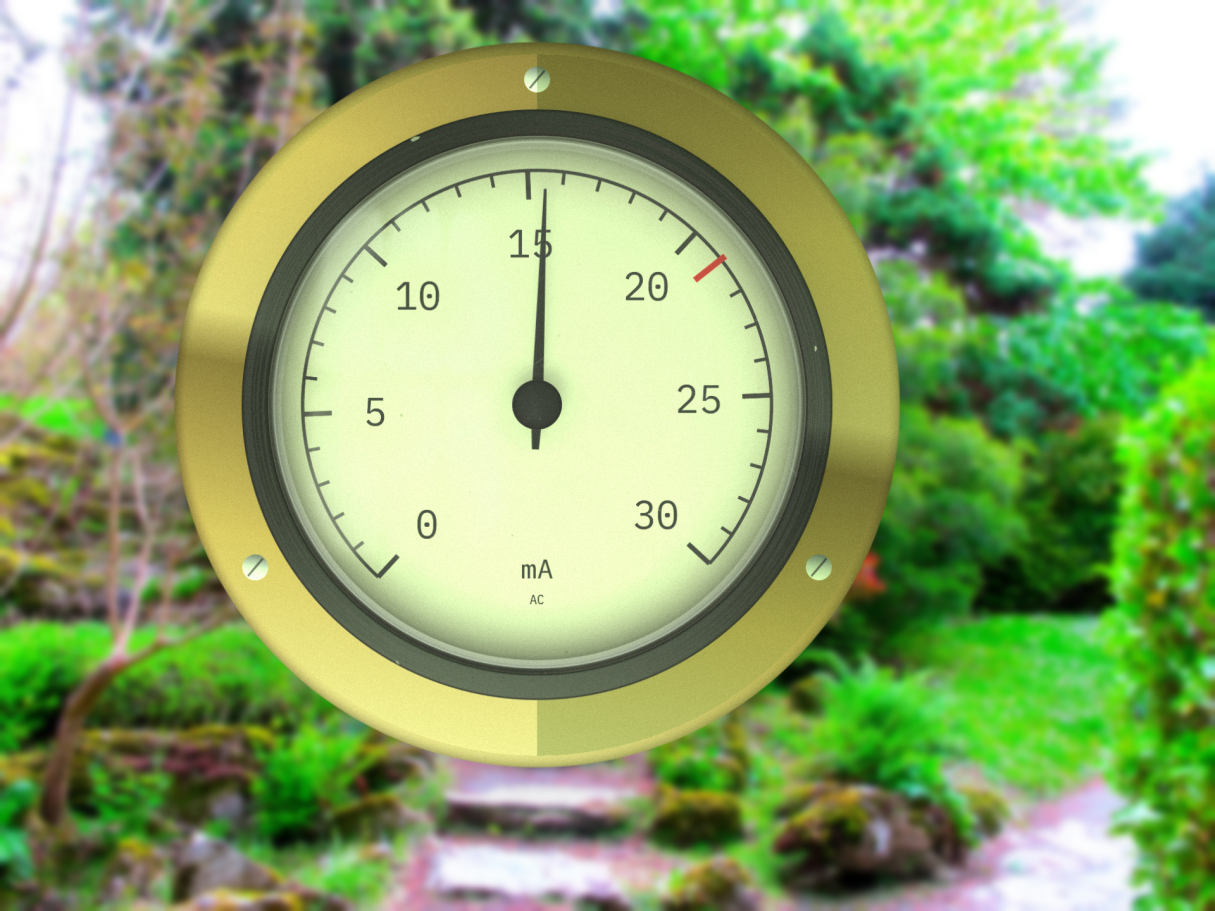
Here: 15.5
